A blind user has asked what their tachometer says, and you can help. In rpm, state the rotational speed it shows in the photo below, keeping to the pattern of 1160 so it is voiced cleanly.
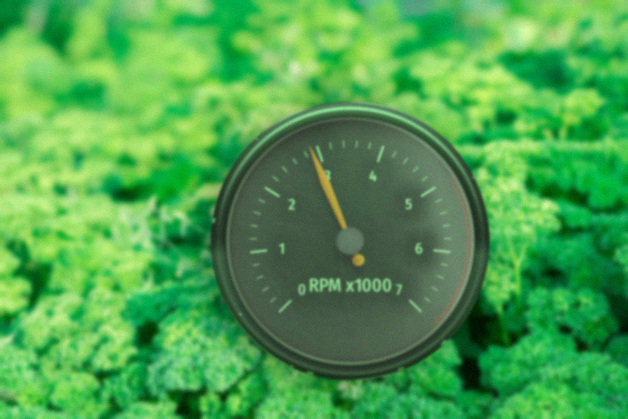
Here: 2900
